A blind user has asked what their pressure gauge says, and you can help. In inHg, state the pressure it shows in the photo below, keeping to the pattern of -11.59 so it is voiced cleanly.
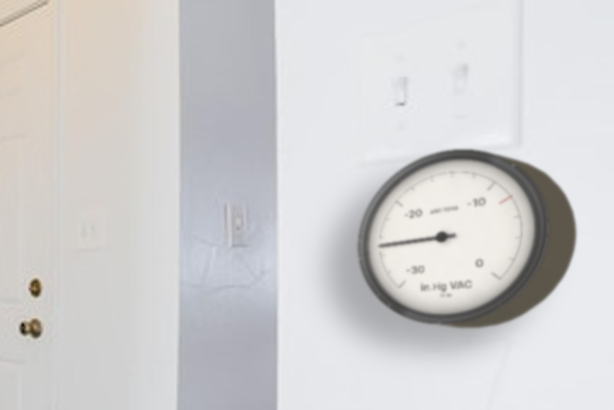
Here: -25
